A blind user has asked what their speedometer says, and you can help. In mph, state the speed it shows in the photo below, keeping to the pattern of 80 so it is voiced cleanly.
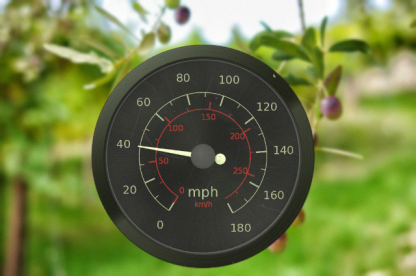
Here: 40
